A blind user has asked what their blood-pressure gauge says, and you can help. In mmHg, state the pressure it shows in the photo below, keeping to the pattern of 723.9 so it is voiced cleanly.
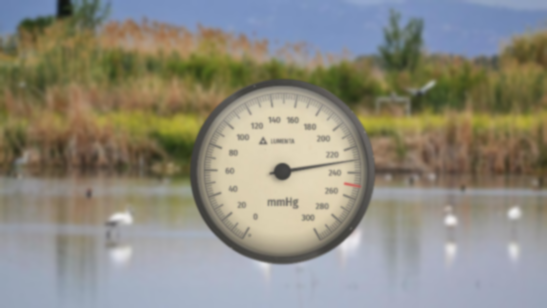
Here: 230
